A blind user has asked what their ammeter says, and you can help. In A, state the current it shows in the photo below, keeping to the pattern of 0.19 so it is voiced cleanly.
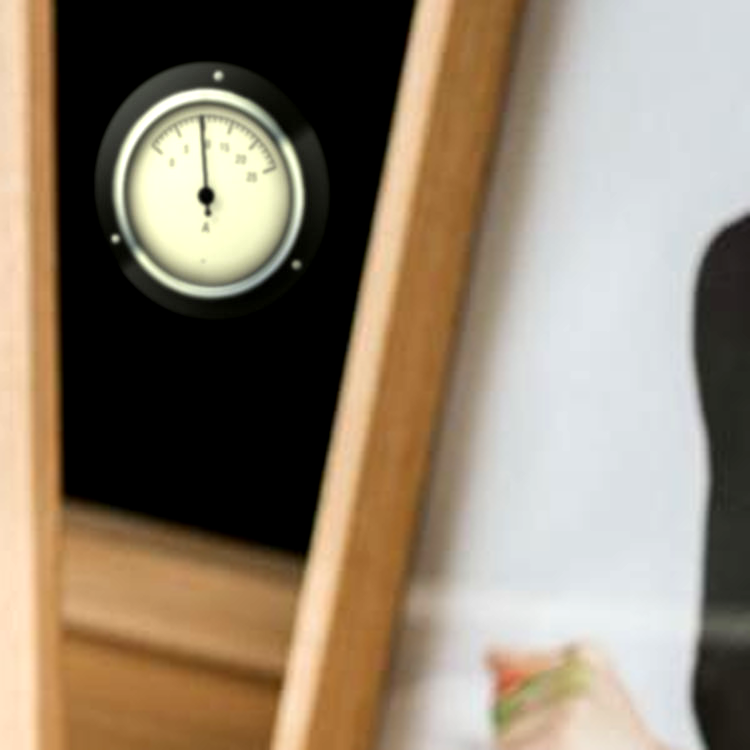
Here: 10
